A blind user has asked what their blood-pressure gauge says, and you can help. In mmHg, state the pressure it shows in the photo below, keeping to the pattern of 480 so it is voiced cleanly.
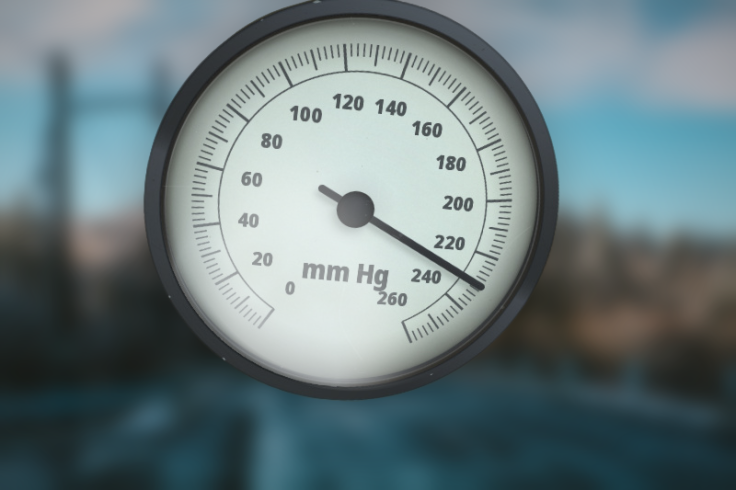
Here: 230
